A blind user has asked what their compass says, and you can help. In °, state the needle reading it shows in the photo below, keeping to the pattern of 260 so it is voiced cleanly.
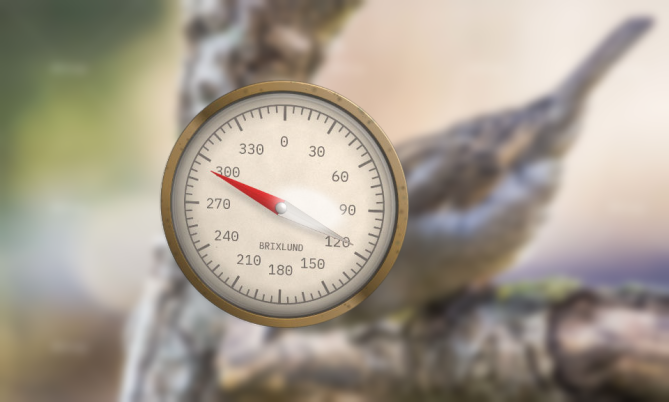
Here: 295
